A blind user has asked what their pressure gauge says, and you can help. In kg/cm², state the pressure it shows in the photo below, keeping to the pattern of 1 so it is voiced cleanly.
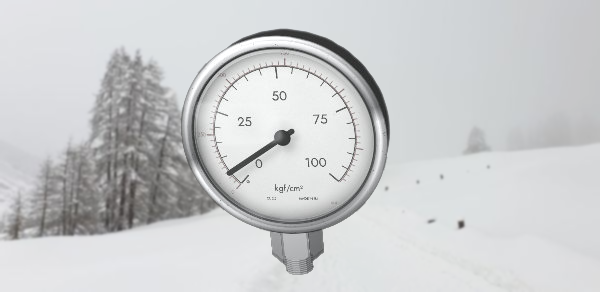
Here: 5
